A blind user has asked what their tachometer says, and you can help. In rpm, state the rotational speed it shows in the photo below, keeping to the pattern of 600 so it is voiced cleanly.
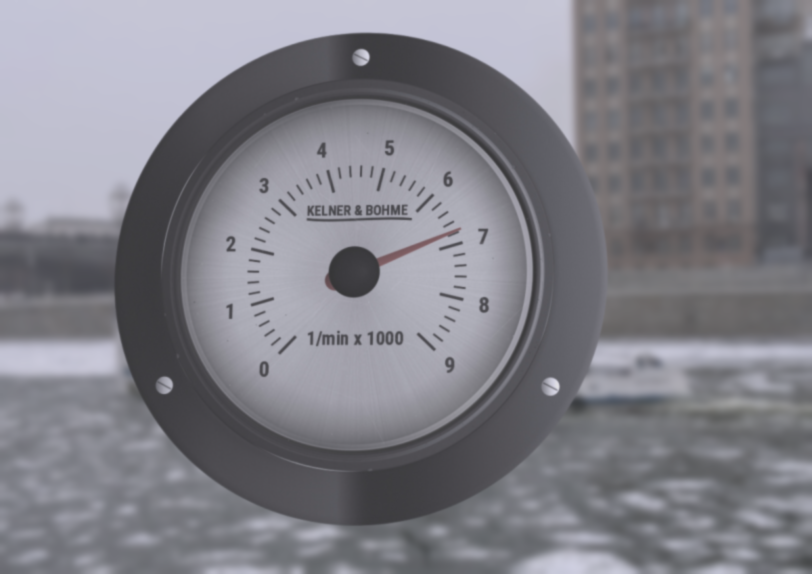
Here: 6800
